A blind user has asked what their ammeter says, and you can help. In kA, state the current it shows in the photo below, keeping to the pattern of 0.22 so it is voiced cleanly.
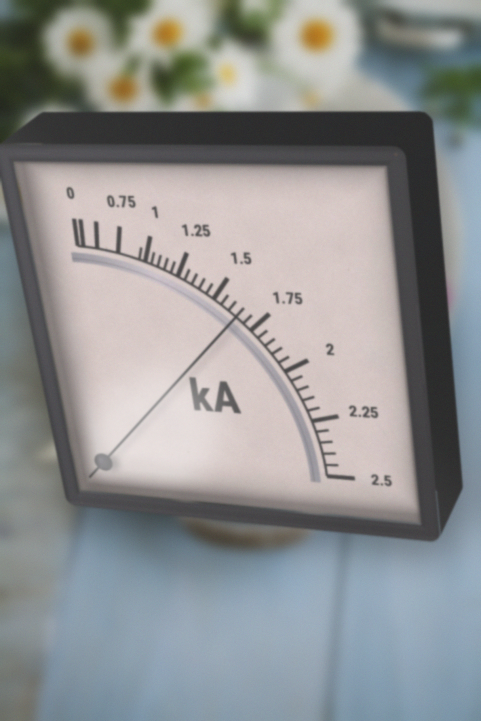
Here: 1.65
